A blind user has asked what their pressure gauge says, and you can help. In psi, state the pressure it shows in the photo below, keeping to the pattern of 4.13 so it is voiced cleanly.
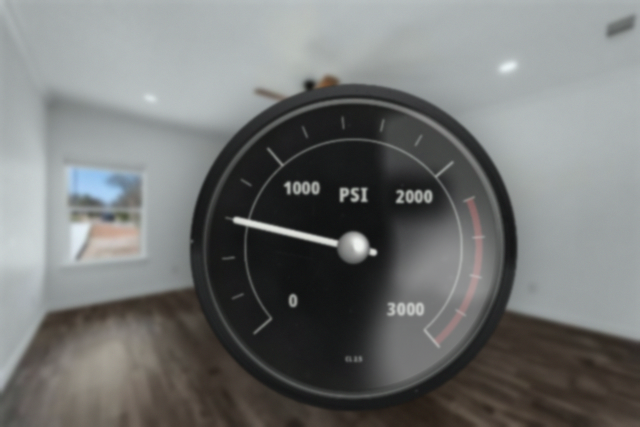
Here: 600
